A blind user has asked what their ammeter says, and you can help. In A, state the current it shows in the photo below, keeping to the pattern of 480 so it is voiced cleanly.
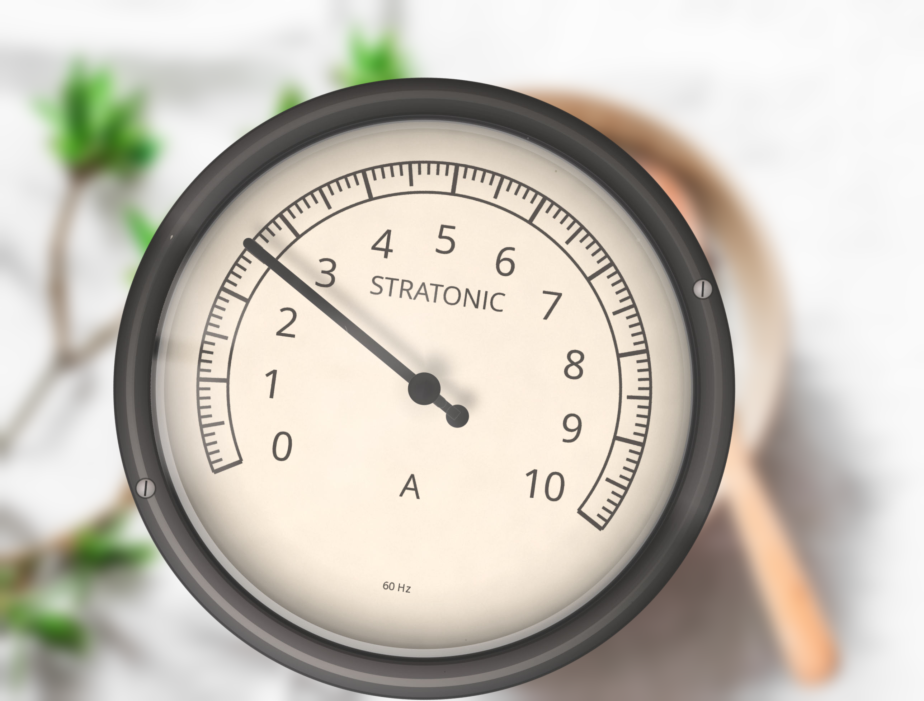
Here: 2.55
